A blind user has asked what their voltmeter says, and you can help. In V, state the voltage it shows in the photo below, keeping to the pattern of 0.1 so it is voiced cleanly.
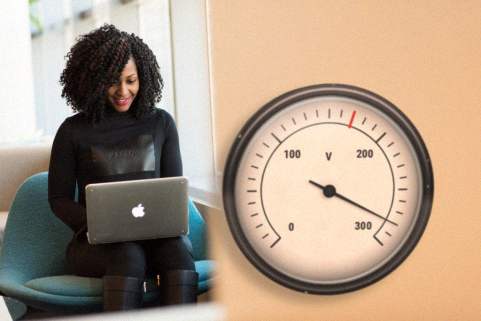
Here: 280
